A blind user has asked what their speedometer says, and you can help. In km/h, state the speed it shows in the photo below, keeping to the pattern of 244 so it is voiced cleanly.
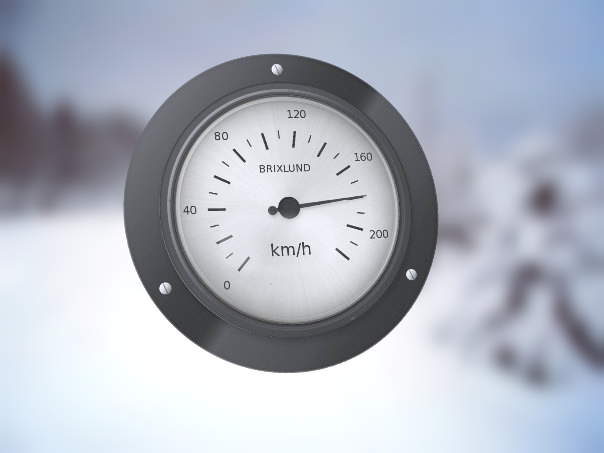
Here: 180
